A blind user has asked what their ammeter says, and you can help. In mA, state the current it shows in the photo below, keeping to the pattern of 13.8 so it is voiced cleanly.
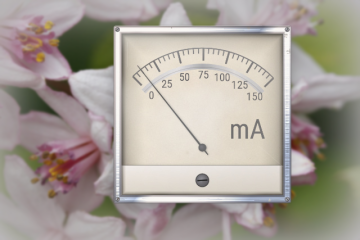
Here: 10
